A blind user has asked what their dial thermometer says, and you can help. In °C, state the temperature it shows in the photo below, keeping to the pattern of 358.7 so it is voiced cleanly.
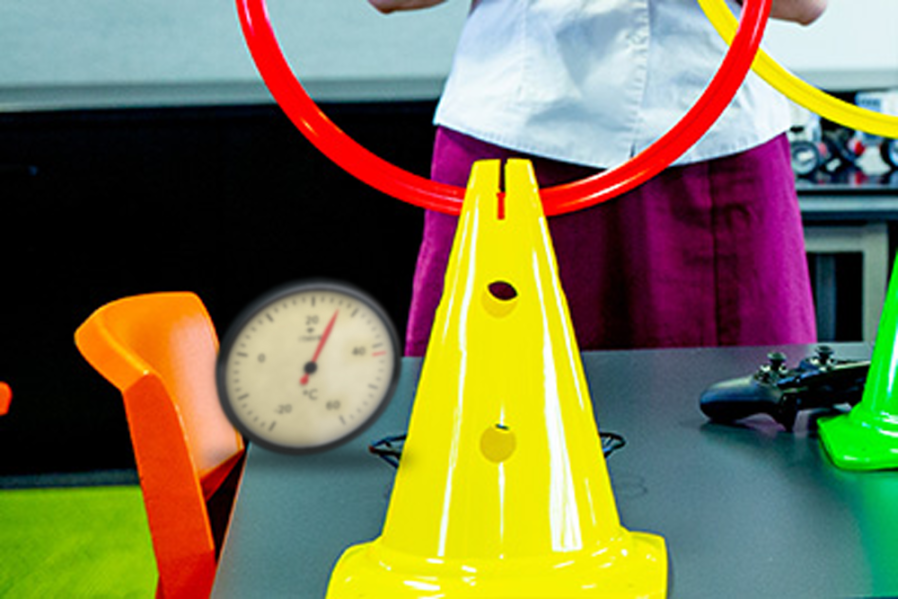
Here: 26
